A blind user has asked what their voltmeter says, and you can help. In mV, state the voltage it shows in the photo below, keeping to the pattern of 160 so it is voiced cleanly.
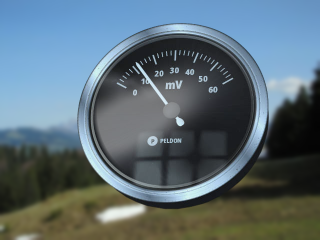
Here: 12
